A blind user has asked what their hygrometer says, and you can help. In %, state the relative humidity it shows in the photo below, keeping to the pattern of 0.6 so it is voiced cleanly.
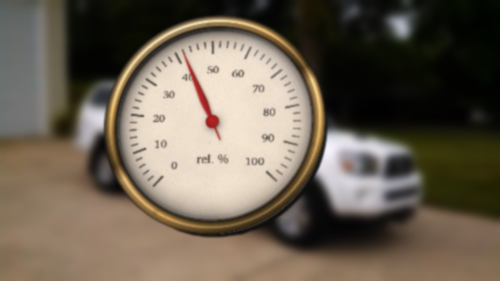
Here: 42
